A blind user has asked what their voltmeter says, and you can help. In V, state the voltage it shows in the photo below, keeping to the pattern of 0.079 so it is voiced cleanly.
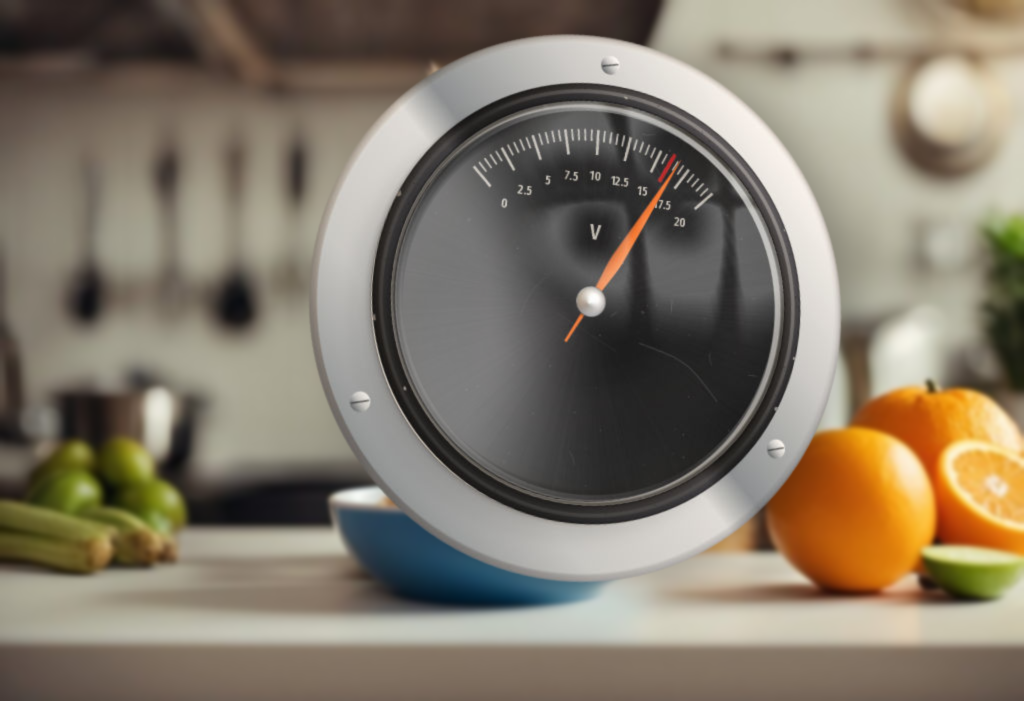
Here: 16.5
